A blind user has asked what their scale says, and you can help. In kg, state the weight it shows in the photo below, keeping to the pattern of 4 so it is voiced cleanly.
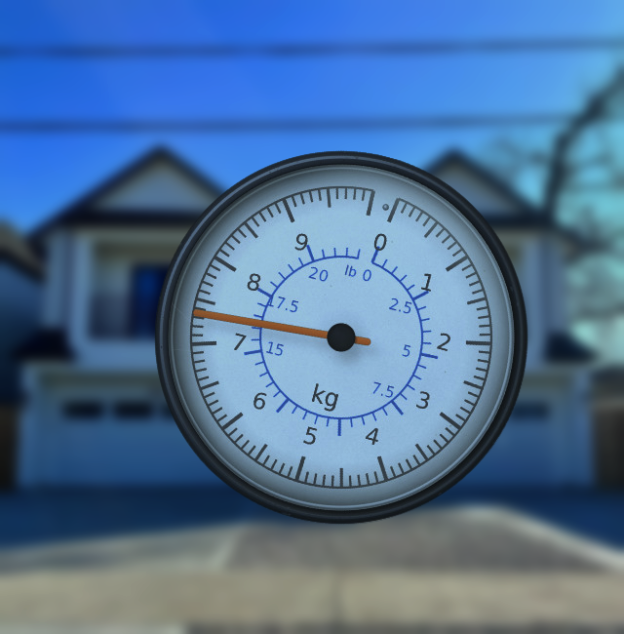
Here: 7.35
